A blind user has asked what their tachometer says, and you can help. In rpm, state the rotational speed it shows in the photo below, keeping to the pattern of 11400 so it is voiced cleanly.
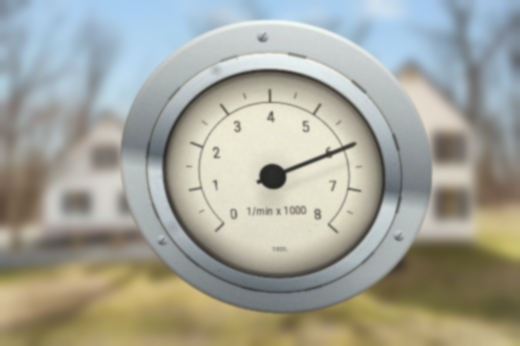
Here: 6000
